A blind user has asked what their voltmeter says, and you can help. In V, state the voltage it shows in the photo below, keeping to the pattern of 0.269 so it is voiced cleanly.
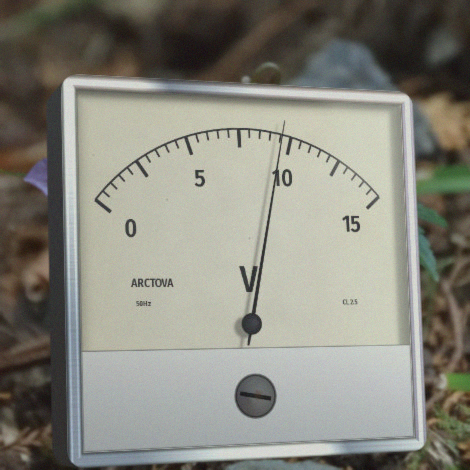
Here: 9.5
